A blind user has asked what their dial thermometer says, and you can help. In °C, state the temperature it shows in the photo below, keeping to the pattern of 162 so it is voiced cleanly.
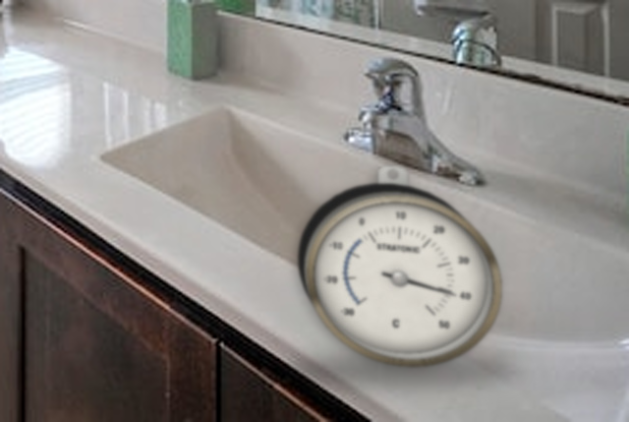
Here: 40
